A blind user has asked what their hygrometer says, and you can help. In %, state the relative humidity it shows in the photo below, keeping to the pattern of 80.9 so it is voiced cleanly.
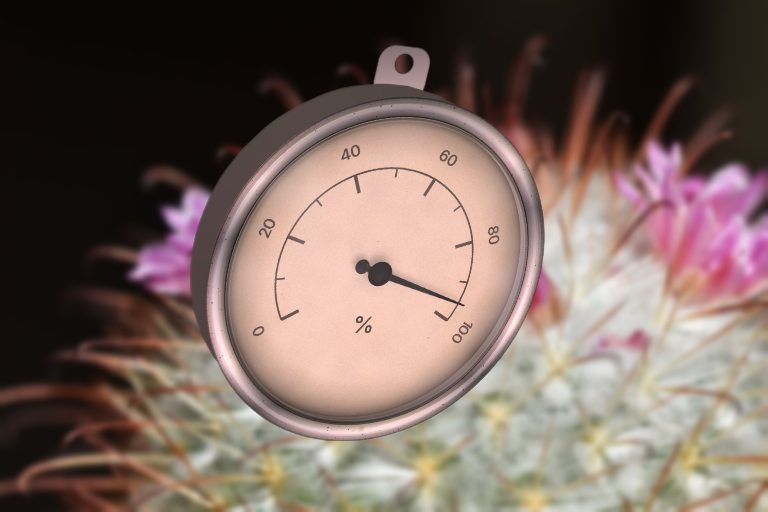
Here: 95
